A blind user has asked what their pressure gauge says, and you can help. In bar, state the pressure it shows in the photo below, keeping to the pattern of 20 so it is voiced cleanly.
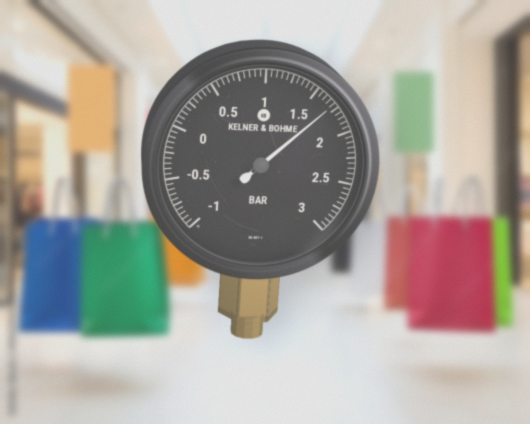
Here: 1.7
